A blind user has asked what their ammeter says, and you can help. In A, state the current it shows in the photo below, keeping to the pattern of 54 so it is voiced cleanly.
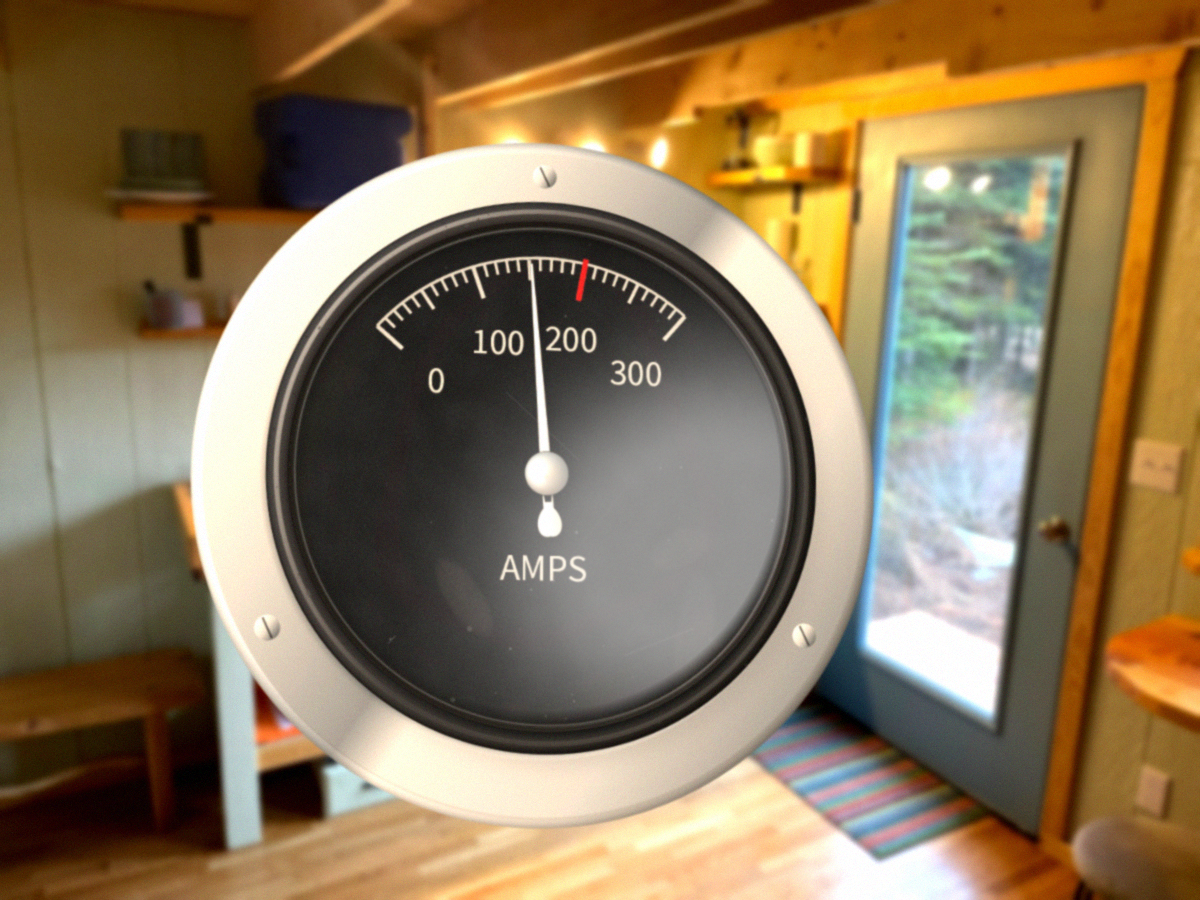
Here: 150
